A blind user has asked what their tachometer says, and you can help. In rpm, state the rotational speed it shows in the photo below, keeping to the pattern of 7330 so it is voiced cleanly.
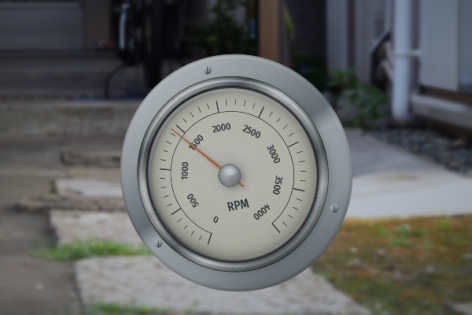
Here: 1450
